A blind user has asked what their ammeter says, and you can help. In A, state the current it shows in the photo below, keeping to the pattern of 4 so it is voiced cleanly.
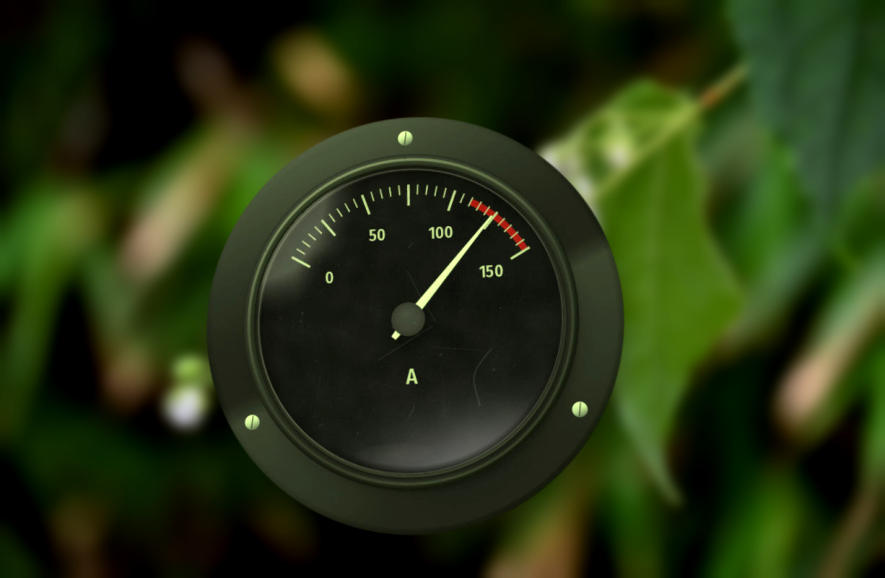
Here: 125
